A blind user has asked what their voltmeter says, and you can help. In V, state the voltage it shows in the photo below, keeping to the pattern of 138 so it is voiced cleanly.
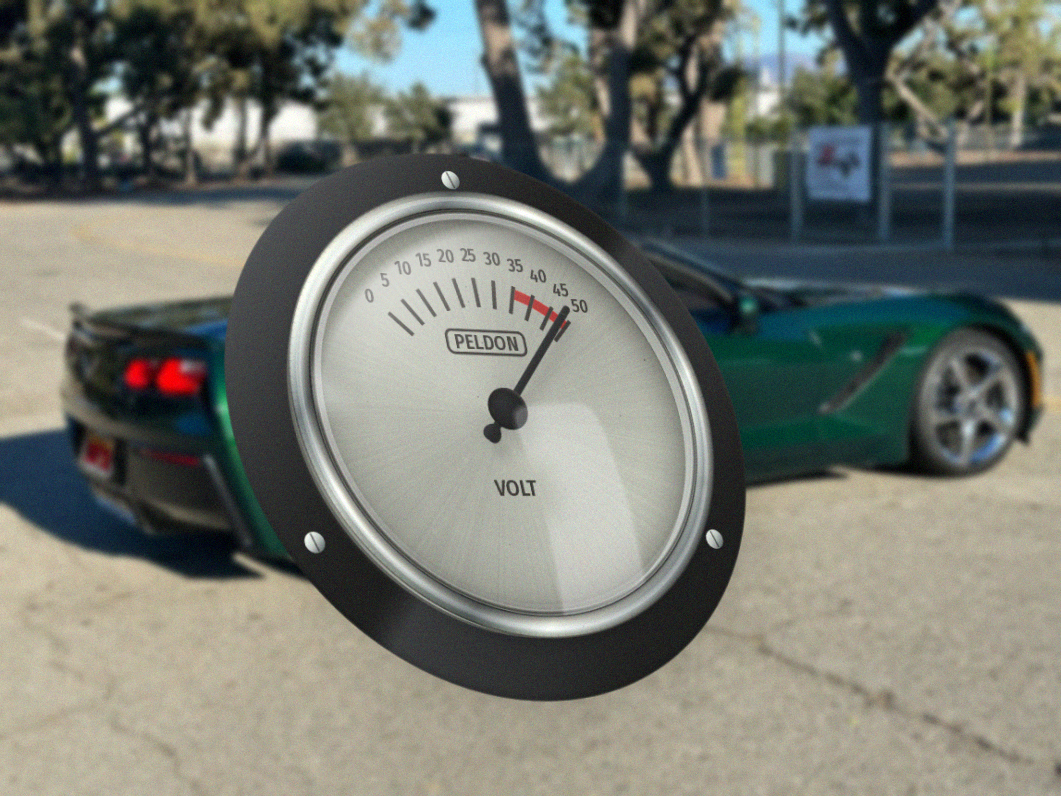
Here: 47.5
